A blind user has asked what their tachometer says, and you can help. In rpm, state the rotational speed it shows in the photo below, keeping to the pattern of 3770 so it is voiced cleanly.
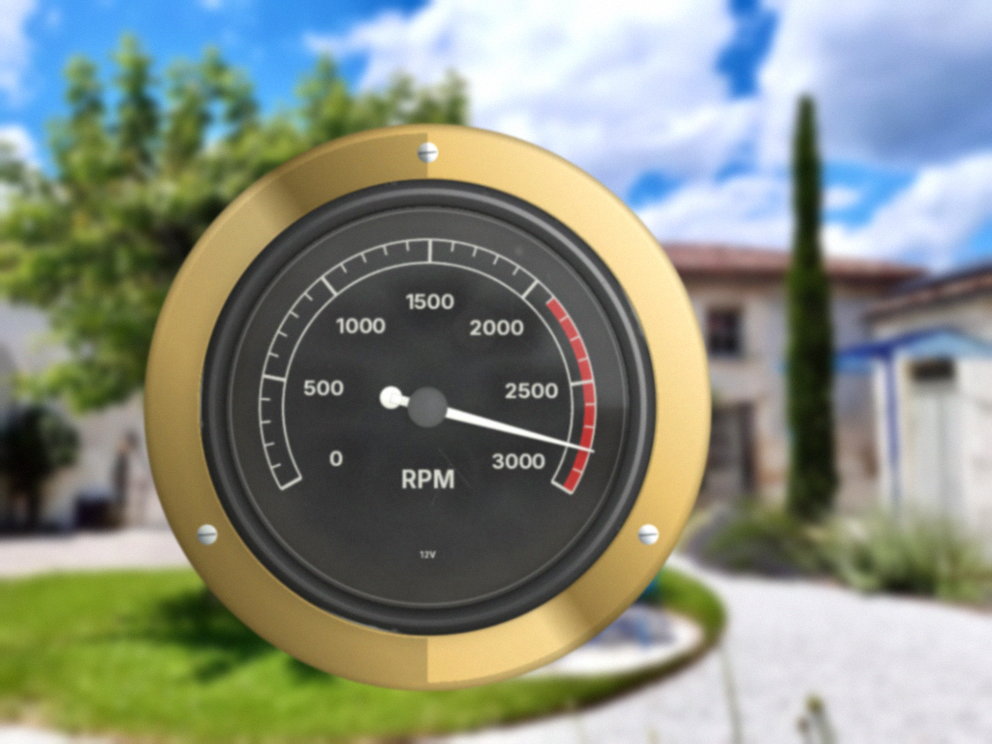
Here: 2800
